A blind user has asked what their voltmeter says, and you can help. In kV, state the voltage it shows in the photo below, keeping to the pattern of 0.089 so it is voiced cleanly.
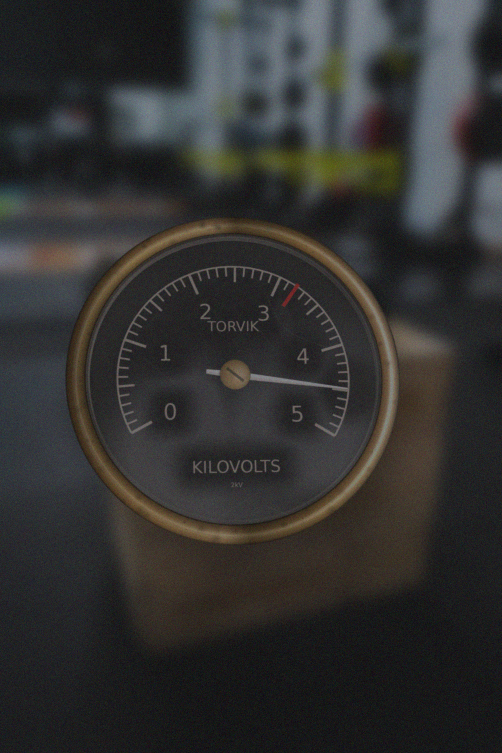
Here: 4.5
